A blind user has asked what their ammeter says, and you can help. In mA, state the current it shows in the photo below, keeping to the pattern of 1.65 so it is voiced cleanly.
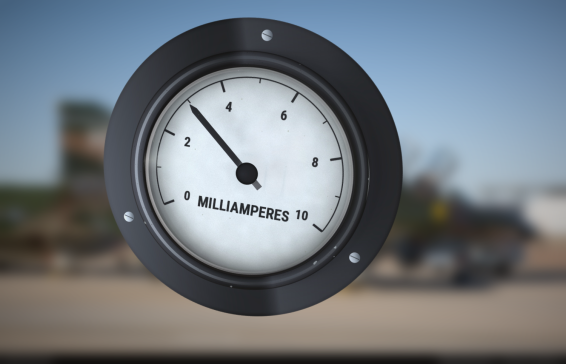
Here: 3
